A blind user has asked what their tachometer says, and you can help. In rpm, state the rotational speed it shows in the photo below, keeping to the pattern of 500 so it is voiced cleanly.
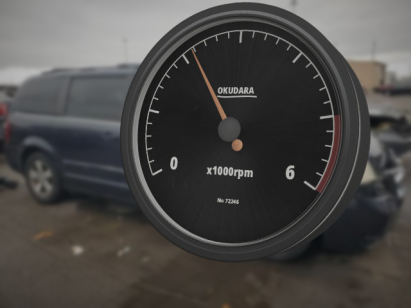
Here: 2200
